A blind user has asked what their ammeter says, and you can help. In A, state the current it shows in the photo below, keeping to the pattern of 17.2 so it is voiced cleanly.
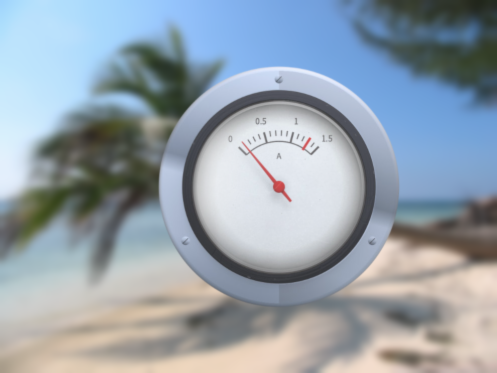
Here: 0.1
